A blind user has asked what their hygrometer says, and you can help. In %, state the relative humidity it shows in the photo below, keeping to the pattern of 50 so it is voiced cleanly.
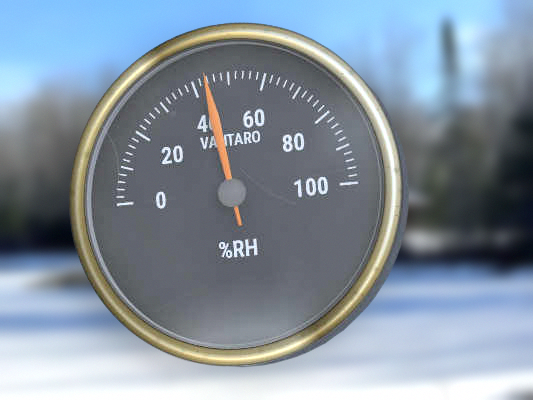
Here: 44
